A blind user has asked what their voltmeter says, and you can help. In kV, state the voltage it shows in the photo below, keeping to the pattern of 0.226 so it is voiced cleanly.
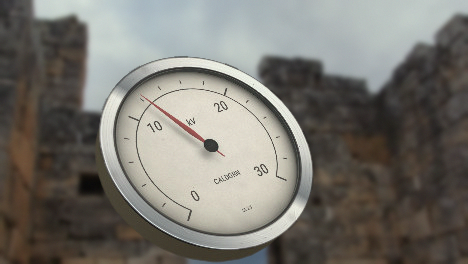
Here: 12
